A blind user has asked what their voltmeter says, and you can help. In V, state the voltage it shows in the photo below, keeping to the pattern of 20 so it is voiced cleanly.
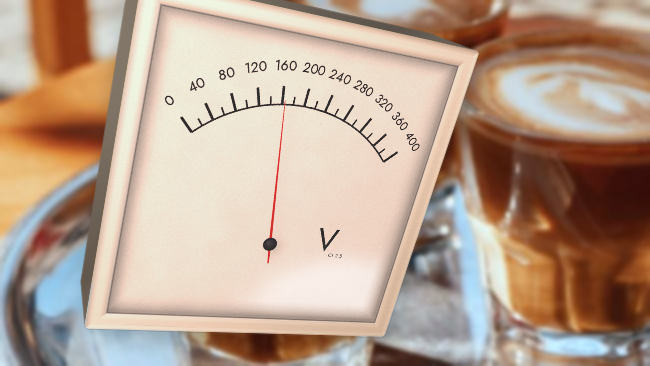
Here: 160
